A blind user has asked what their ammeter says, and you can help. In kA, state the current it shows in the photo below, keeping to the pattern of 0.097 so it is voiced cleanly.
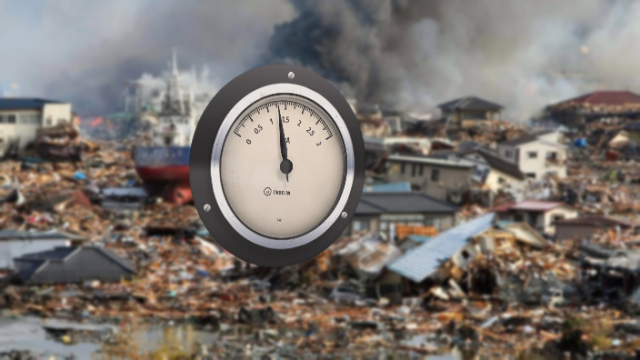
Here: 1.25
